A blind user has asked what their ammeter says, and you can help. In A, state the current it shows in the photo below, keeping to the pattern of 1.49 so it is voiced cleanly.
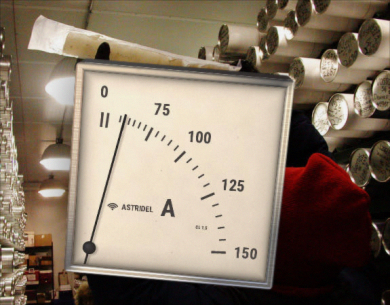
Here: 50
